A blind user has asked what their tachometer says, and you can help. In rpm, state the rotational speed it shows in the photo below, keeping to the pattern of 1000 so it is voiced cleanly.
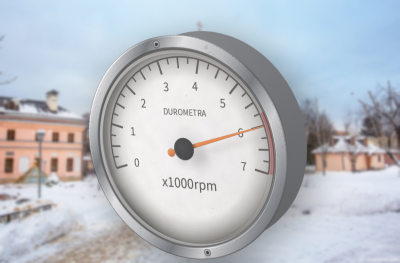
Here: 6000
